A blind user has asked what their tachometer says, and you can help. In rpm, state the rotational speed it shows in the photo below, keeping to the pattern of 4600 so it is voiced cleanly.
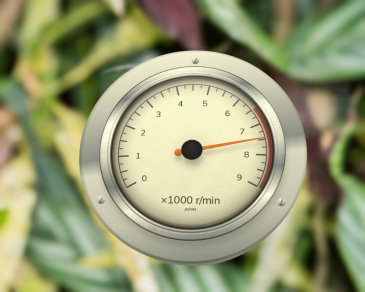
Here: 7500
